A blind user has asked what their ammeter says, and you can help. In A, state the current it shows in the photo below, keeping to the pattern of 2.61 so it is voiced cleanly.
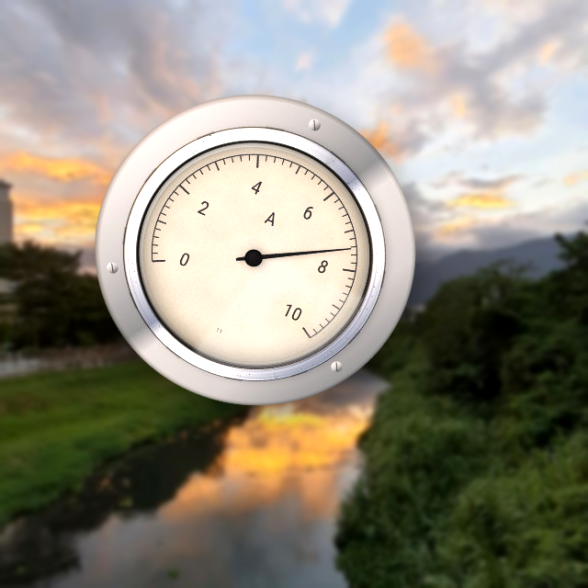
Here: 7.4
